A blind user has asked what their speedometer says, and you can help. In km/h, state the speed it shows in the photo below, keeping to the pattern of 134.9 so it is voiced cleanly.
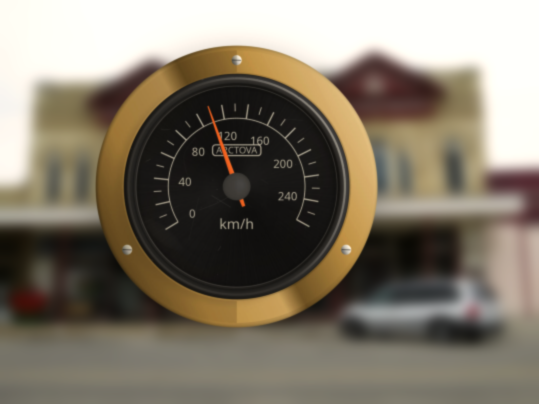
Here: 110
